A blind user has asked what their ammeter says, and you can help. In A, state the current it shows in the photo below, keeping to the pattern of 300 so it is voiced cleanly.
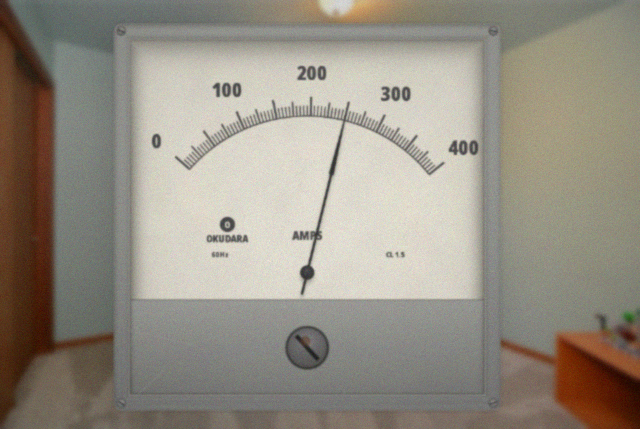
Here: 250
